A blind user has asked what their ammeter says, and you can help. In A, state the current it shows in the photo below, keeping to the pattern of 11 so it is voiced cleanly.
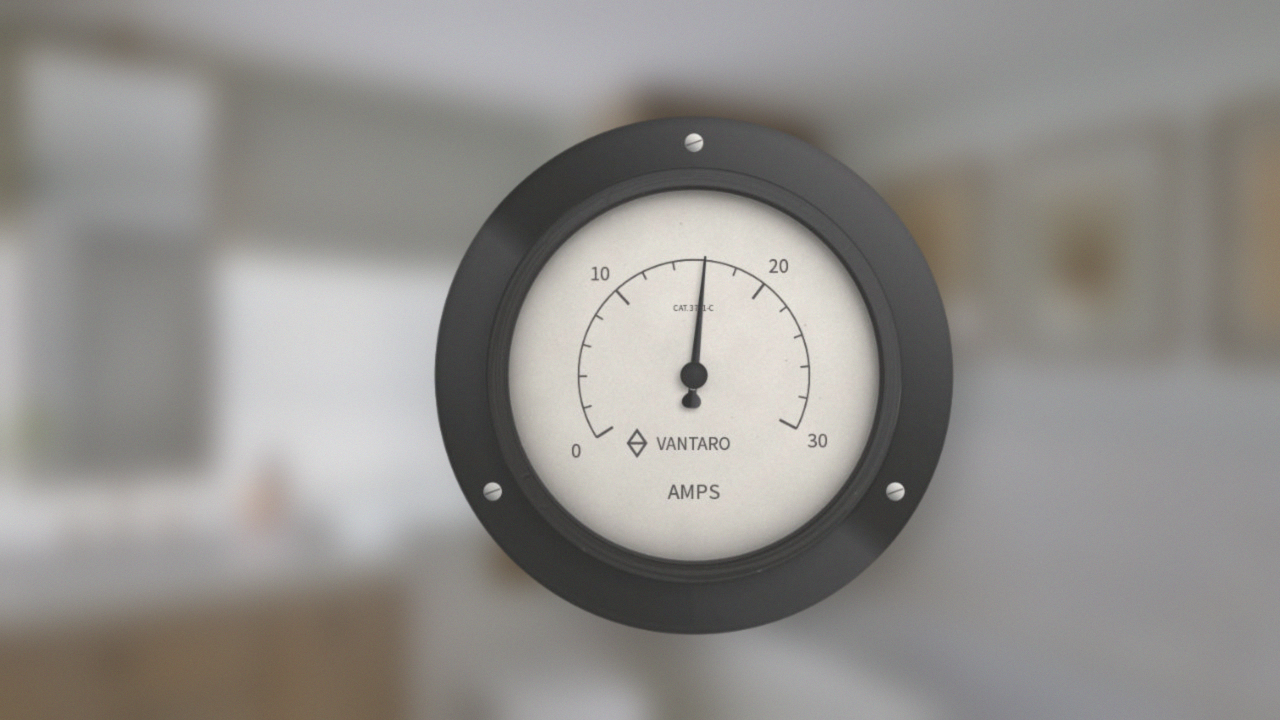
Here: 16
